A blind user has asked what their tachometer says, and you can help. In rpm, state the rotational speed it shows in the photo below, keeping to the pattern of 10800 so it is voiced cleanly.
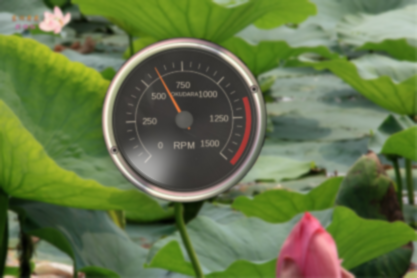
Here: 600
